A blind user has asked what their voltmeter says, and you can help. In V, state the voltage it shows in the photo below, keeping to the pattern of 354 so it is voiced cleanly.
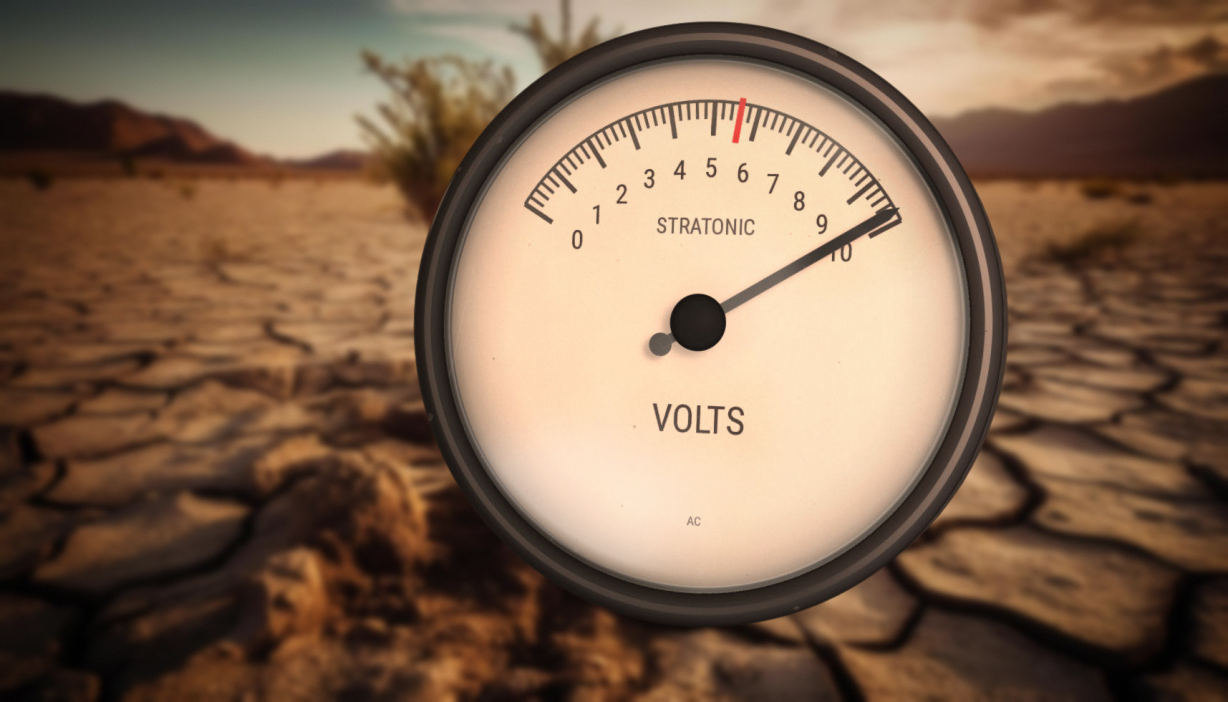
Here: 9.8
